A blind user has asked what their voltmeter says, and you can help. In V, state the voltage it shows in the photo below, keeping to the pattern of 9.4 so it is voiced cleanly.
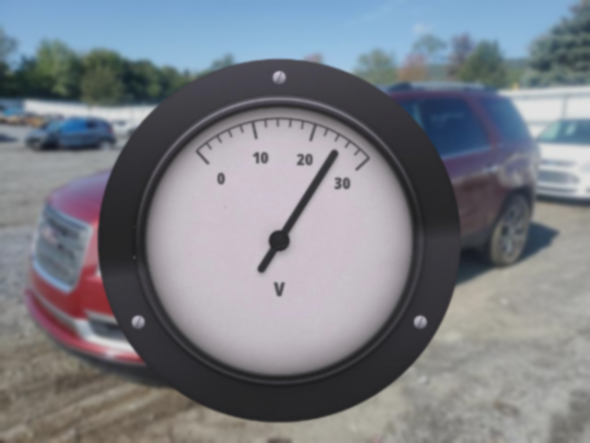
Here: 25
